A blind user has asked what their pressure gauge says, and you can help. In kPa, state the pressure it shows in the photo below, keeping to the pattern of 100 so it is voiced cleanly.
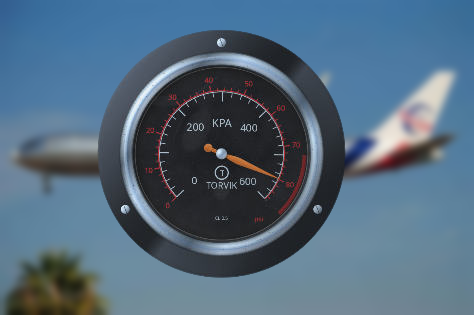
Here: 550
